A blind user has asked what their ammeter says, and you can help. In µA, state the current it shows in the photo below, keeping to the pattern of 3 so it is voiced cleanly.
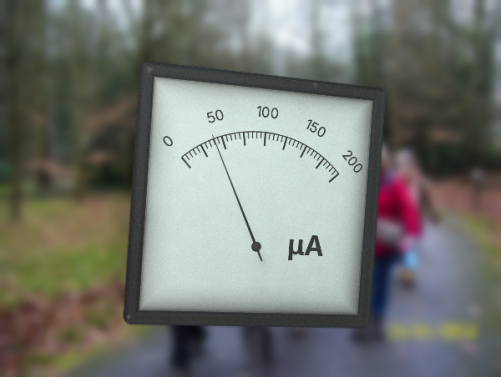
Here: 40
